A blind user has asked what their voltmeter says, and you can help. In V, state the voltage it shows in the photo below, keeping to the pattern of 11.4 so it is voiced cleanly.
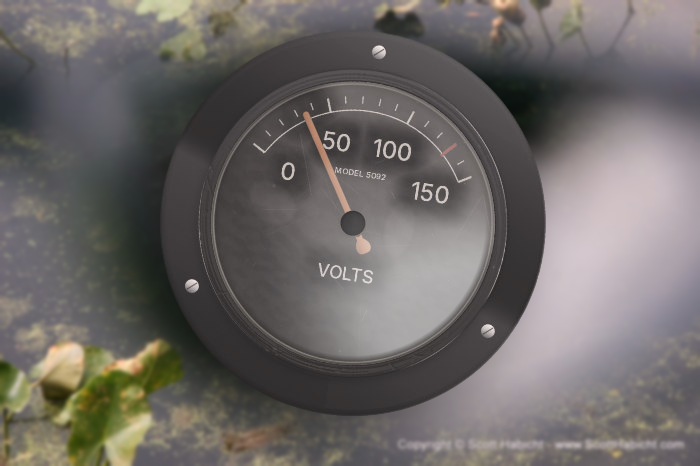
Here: 35
